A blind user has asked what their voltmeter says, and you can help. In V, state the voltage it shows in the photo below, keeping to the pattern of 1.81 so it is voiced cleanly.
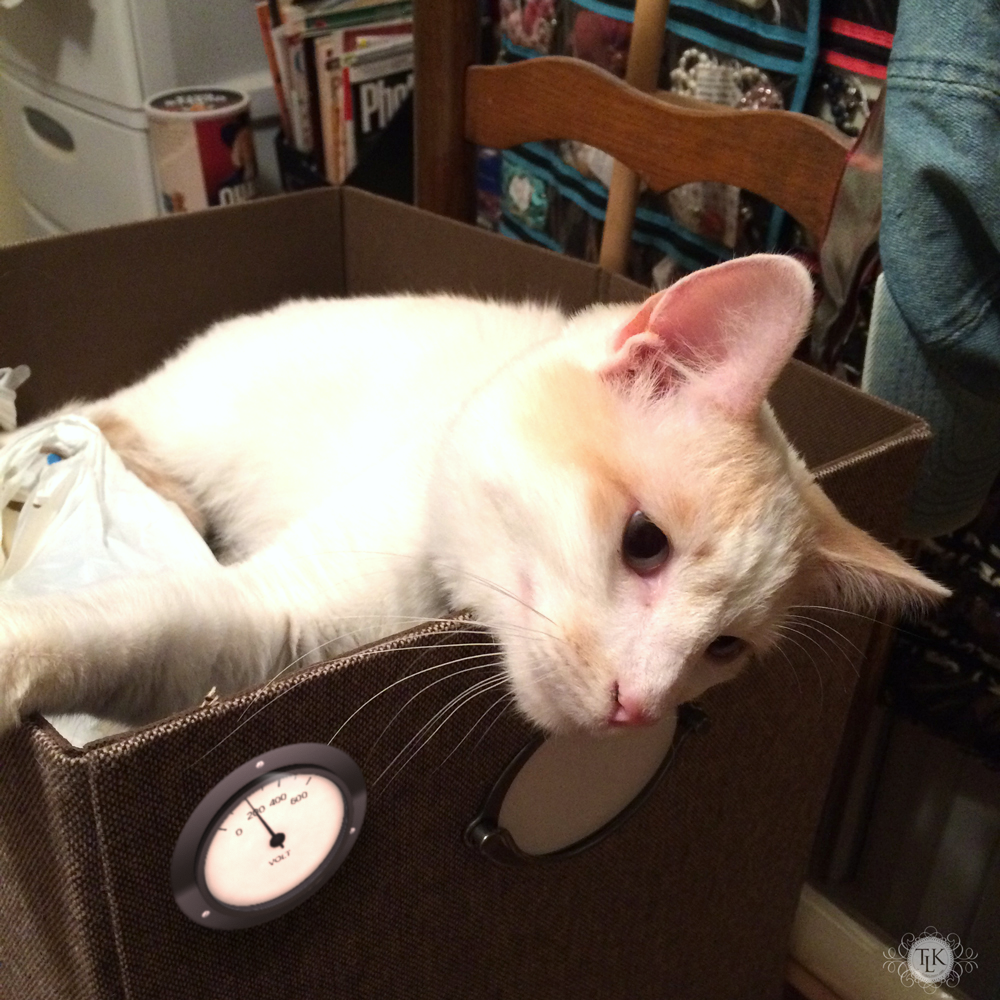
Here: 200
